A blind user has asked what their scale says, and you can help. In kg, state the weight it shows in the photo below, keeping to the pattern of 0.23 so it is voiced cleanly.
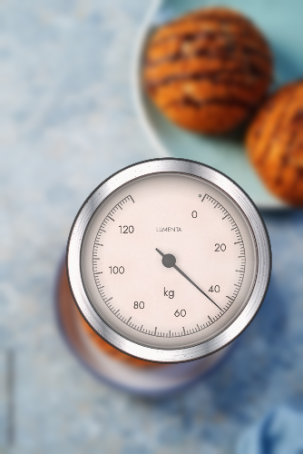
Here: 45
